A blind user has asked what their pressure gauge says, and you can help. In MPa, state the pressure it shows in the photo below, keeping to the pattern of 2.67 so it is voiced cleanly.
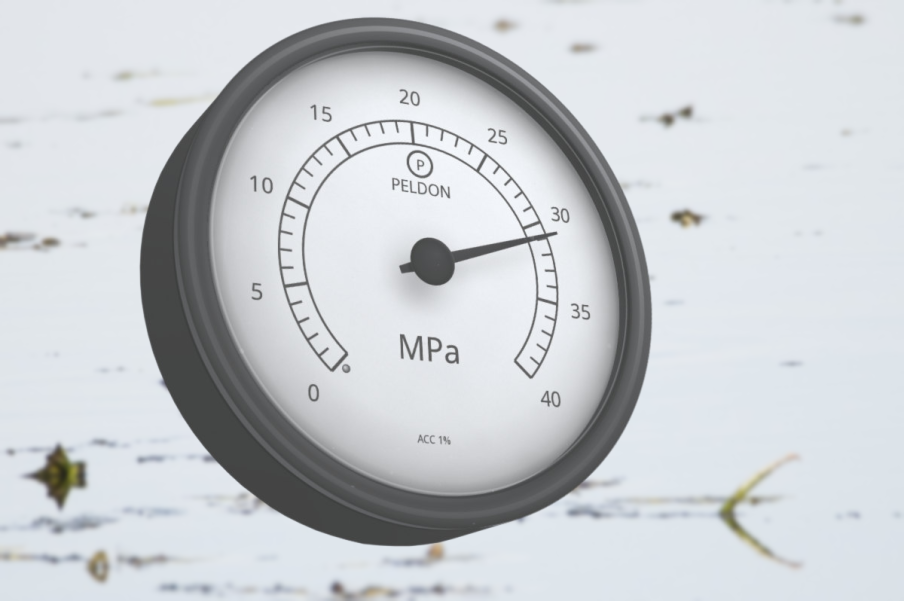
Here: 31
